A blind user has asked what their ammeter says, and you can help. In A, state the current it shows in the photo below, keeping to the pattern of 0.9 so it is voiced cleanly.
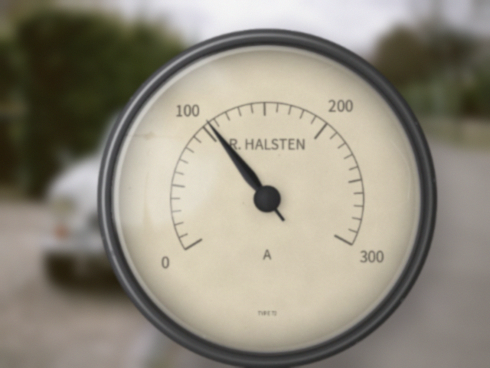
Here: 105
